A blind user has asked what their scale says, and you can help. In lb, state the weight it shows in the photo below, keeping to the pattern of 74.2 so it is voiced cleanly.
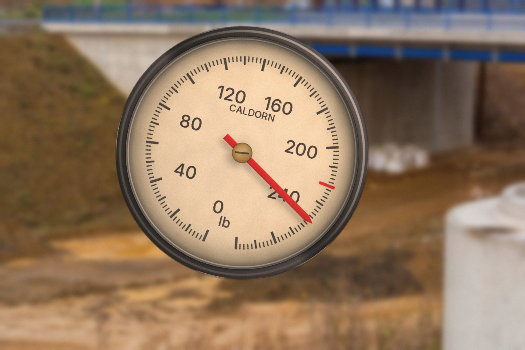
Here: 240
